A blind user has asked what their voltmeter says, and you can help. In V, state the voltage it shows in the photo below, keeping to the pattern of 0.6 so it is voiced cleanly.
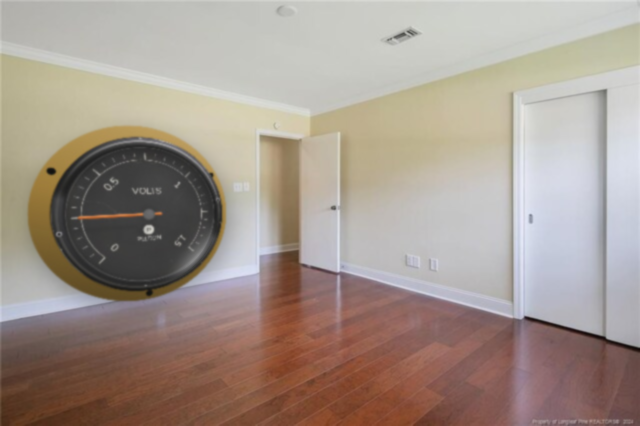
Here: 0.25
